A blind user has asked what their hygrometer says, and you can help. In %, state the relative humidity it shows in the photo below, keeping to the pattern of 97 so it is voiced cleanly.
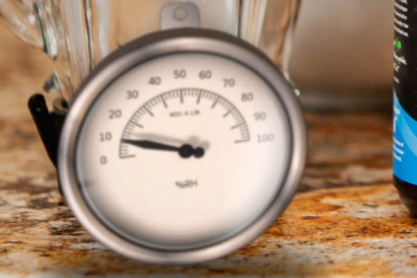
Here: 10
